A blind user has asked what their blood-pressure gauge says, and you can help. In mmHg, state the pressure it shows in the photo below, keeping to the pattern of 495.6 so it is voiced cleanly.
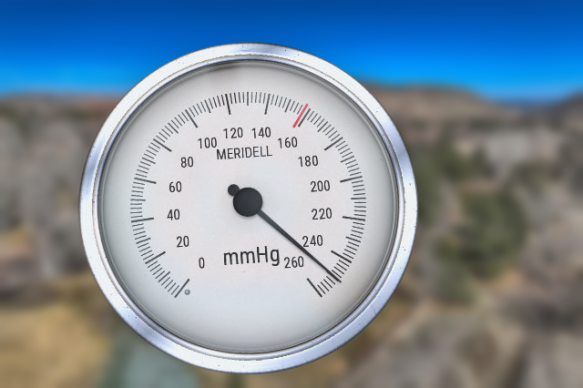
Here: 250
